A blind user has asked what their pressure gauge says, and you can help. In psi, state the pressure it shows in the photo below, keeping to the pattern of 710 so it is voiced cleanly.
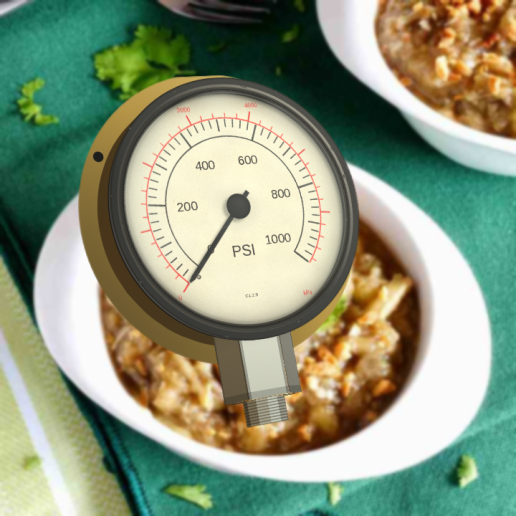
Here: 0
